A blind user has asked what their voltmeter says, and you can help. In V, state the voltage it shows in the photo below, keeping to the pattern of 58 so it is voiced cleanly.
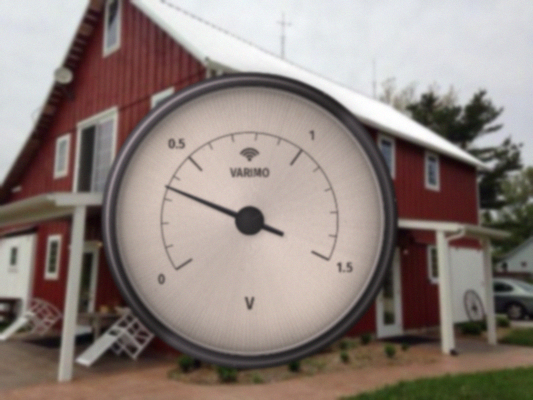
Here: 0.35
